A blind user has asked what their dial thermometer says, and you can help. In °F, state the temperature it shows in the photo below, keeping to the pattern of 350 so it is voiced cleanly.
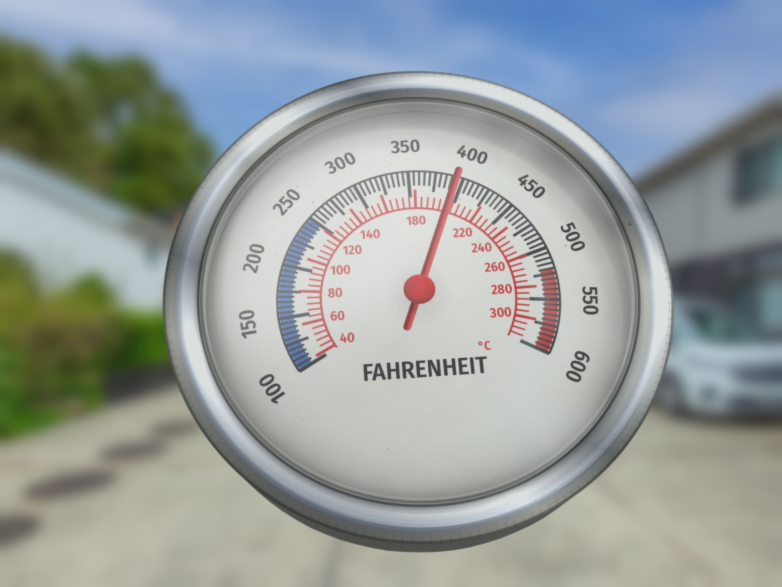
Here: 395
